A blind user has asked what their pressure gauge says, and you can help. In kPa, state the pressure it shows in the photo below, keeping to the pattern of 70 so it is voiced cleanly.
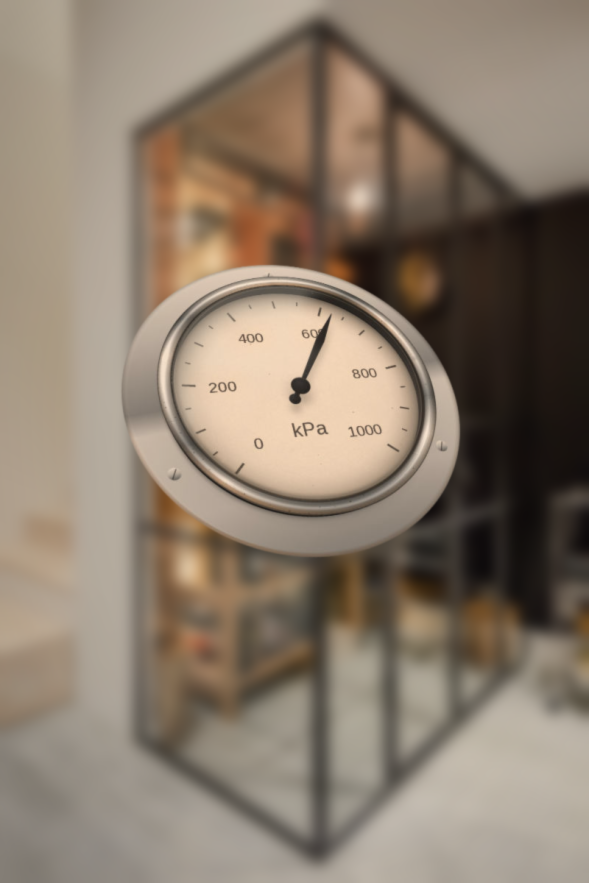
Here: 625
